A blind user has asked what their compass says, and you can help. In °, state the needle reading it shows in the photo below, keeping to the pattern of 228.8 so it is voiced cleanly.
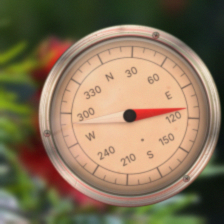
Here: 110
